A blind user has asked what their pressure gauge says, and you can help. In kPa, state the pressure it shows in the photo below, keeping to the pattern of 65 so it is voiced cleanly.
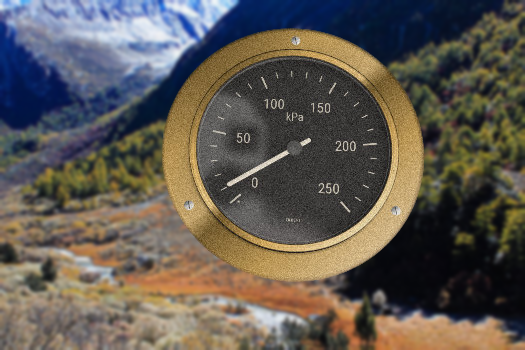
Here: 10
